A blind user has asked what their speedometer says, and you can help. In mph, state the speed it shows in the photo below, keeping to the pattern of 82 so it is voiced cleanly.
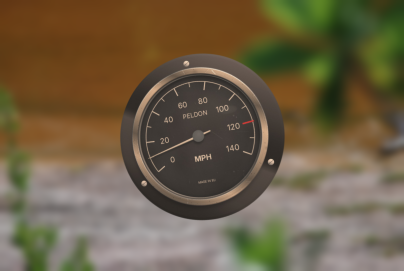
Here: 10
